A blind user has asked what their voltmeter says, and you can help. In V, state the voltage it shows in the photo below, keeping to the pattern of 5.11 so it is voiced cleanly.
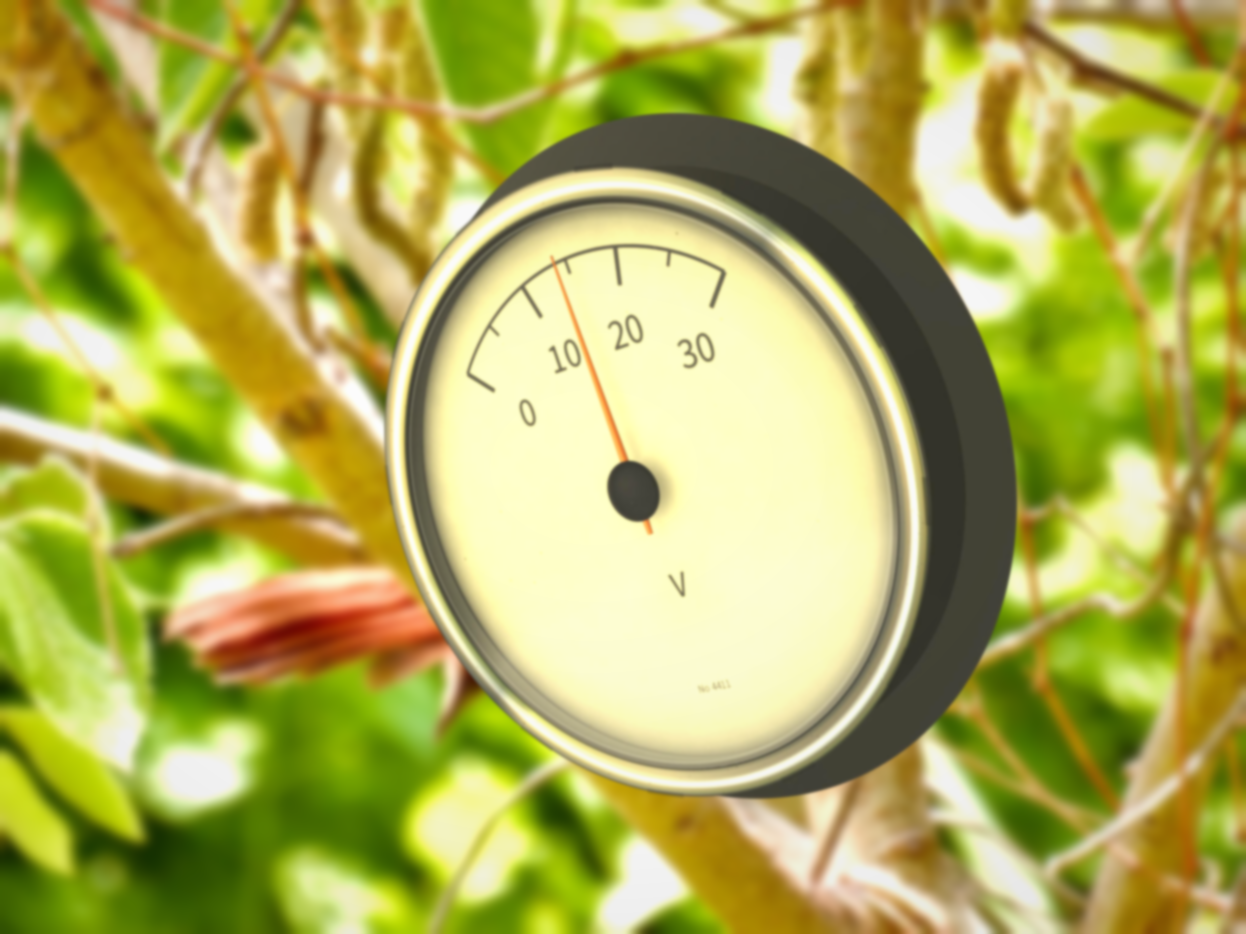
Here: 15
